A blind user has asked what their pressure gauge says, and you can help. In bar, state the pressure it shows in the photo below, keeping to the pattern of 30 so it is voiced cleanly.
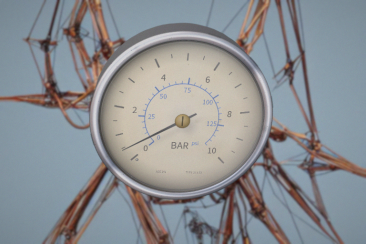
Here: 0.5
